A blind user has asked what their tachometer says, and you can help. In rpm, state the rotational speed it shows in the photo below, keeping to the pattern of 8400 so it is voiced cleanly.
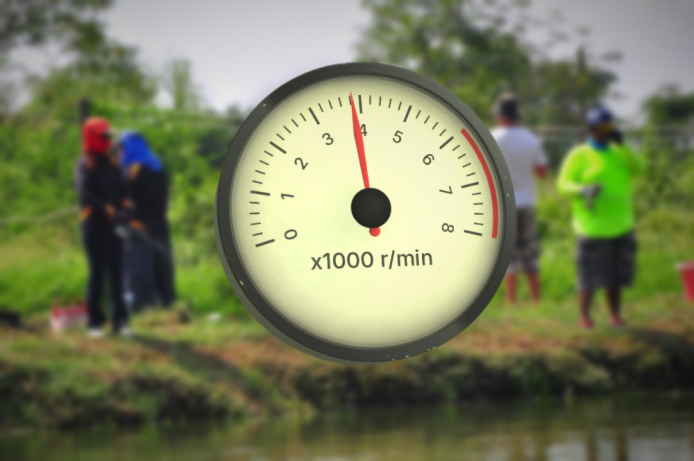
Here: 3800
